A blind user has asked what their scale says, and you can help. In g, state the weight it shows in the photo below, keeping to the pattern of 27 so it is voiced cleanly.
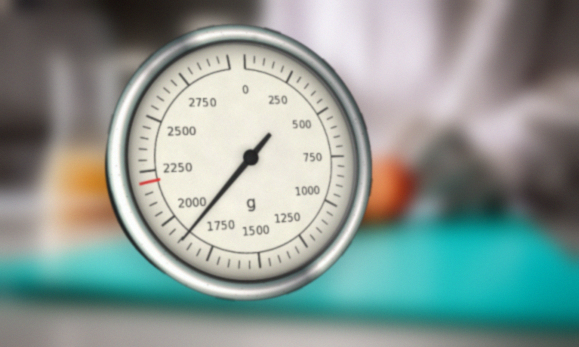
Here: 1900
